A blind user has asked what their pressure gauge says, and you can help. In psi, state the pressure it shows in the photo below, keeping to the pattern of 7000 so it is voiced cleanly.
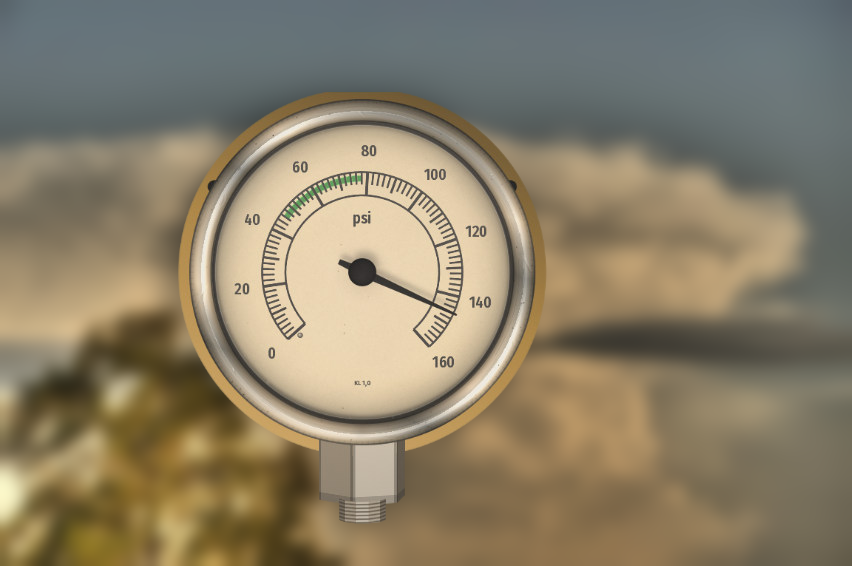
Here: 146
